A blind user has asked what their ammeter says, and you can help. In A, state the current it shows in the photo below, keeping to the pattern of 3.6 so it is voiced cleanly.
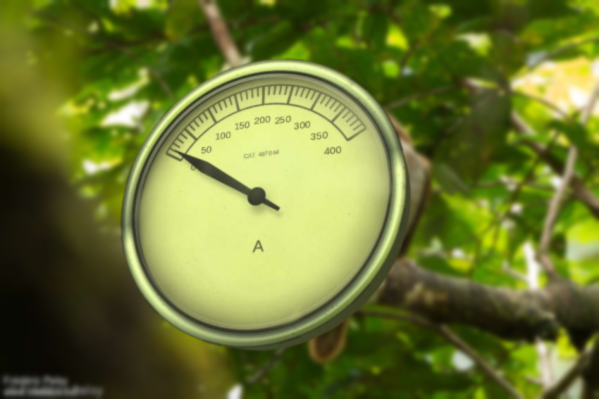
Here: 10
